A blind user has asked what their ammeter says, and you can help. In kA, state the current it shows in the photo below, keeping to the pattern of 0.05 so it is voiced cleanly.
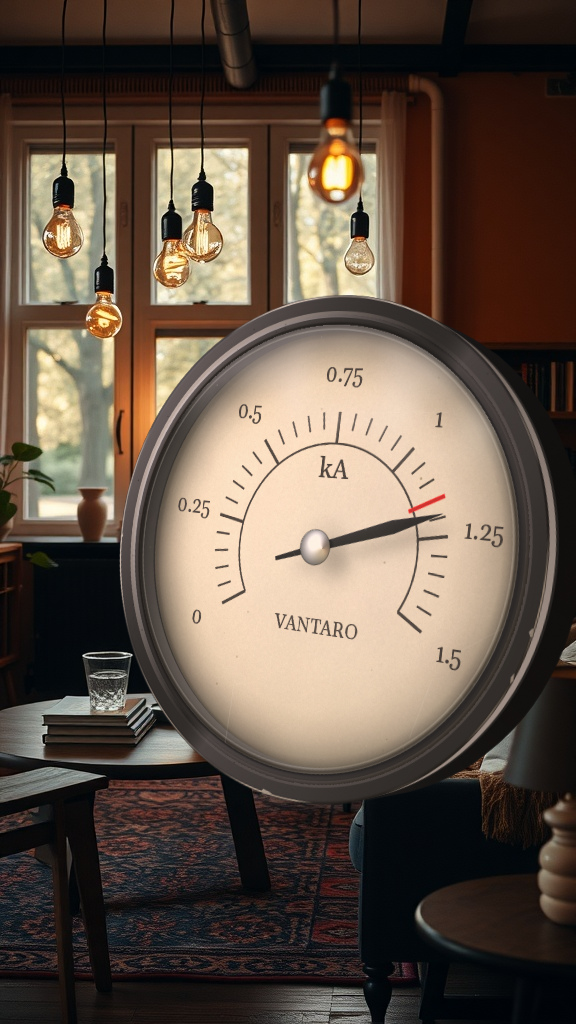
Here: 1.2
